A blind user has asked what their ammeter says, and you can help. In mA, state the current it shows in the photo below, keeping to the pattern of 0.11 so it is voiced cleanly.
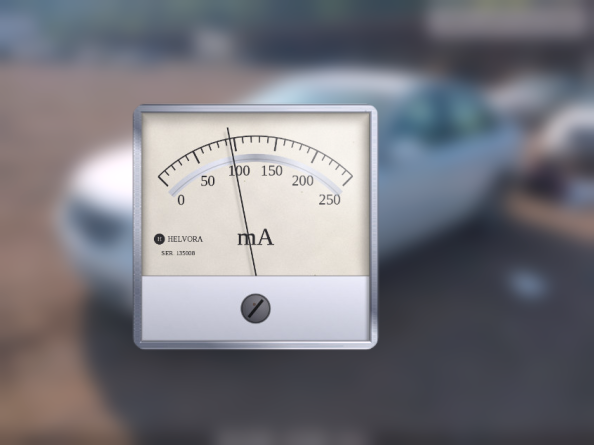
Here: 95
